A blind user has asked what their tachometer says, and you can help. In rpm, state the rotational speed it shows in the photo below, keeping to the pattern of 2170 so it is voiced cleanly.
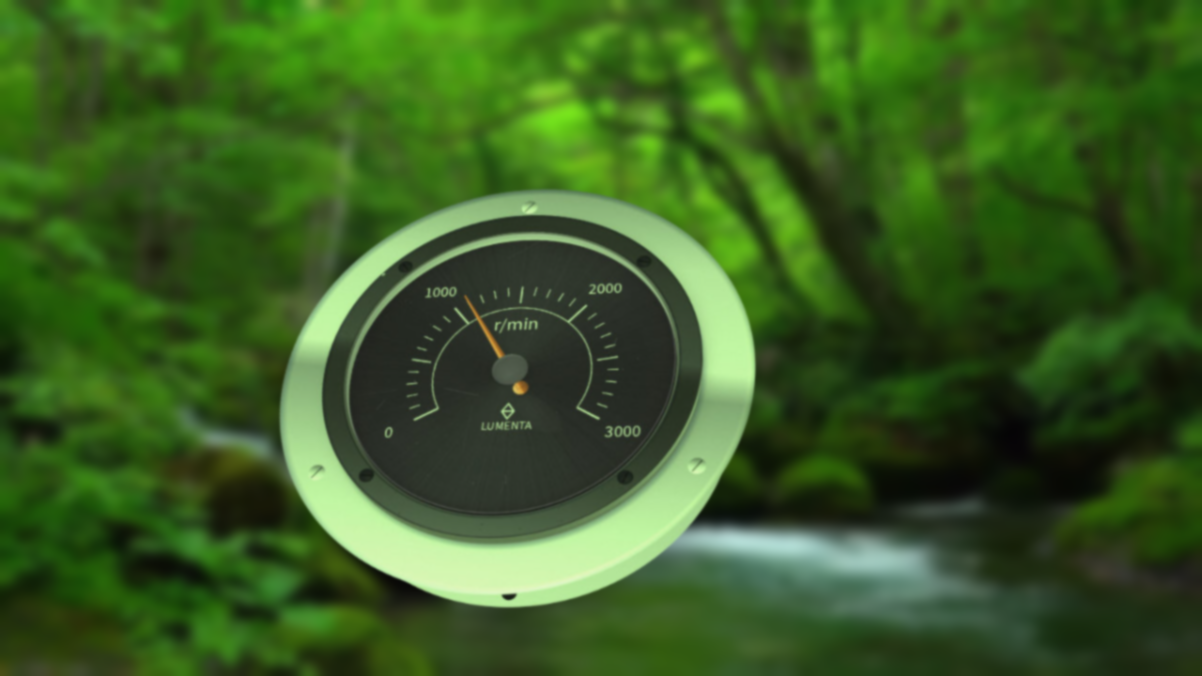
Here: 1100
